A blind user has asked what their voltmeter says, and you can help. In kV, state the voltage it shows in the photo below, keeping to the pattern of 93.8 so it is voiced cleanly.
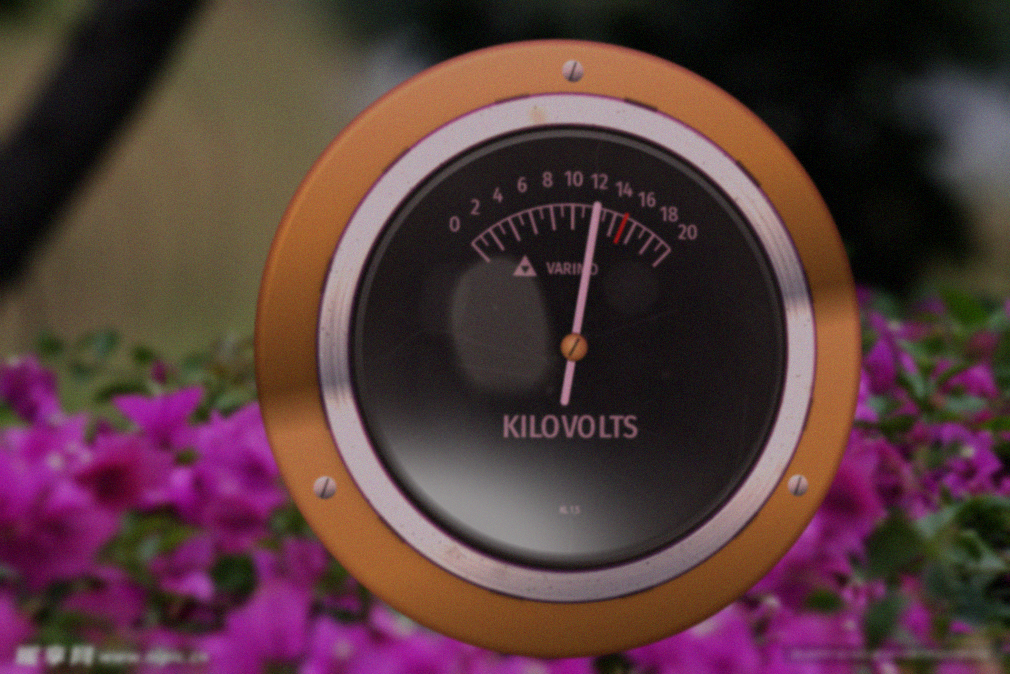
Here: 12
